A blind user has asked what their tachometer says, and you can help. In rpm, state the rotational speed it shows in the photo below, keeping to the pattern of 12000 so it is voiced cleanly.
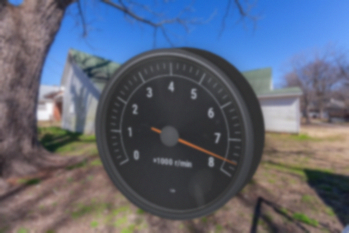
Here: 7600
